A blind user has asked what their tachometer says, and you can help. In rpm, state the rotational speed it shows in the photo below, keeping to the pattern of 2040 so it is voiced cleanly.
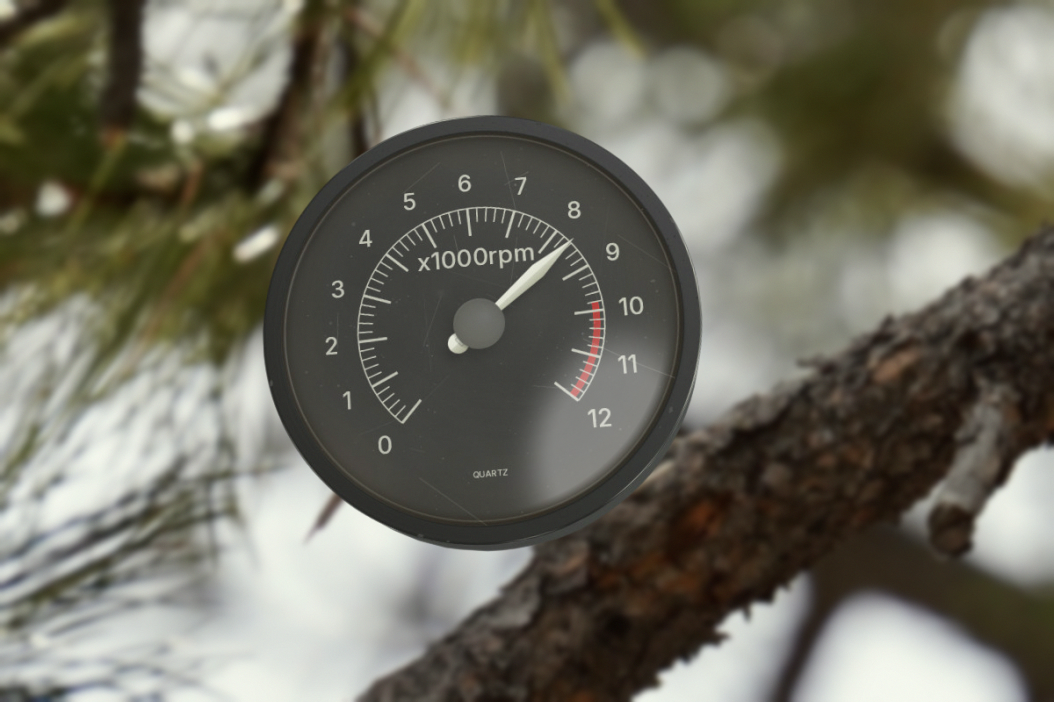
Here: 8400
